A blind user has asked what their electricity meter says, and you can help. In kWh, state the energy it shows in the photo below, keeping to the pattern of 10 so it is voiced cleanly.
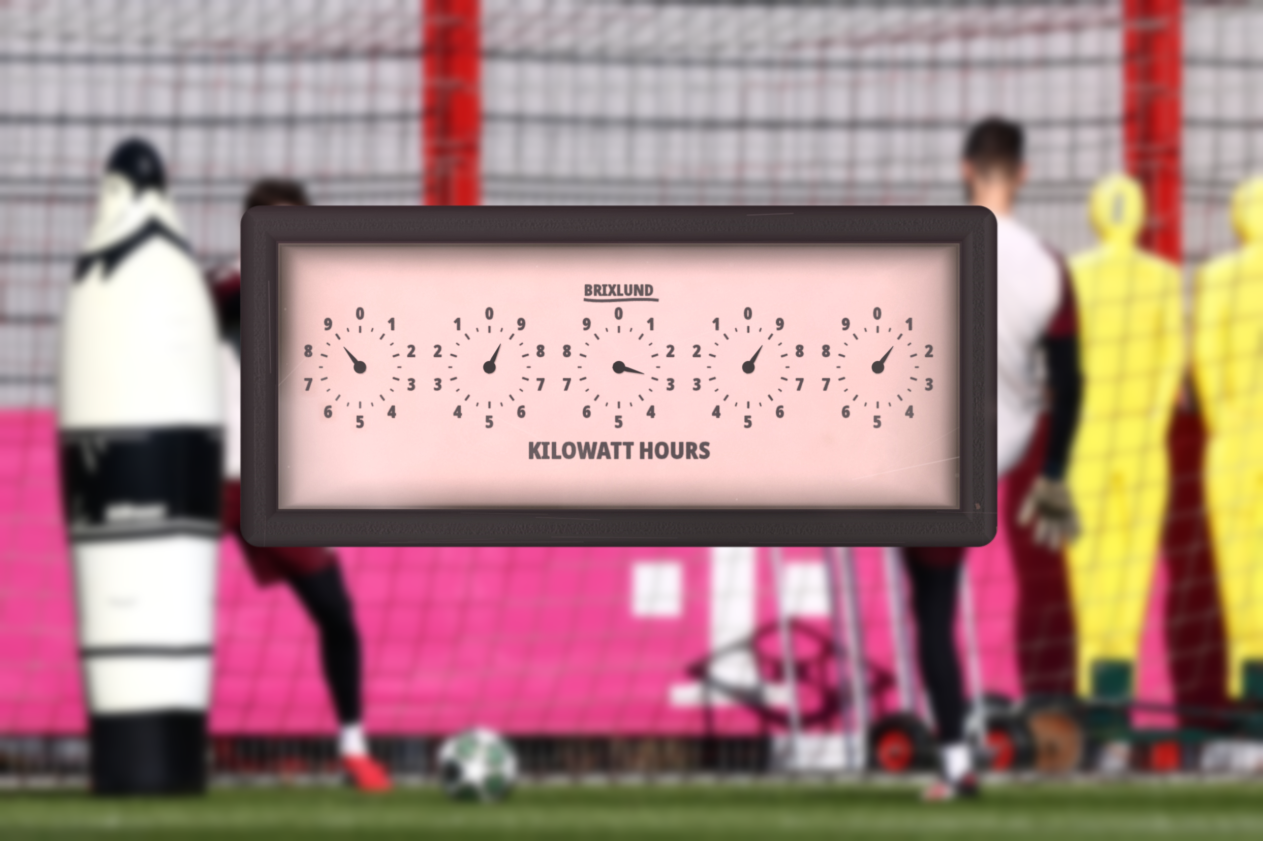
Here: 89291
